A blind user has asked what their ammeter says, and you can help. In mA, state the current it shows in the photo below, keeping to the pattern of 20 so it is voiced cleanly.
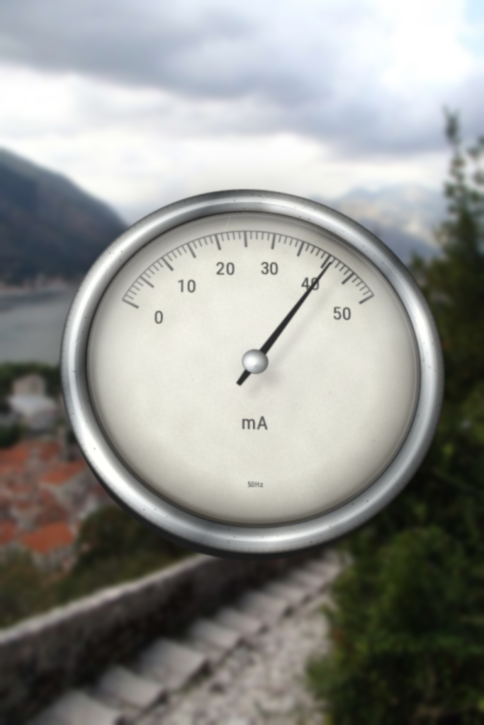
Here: 41
